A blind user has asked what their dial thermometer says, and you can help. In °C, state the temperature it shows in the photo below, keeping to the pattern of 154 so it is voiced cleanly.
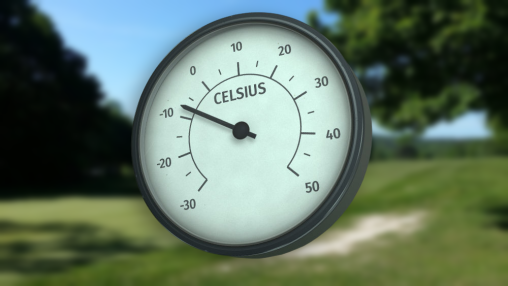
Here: -7.5
